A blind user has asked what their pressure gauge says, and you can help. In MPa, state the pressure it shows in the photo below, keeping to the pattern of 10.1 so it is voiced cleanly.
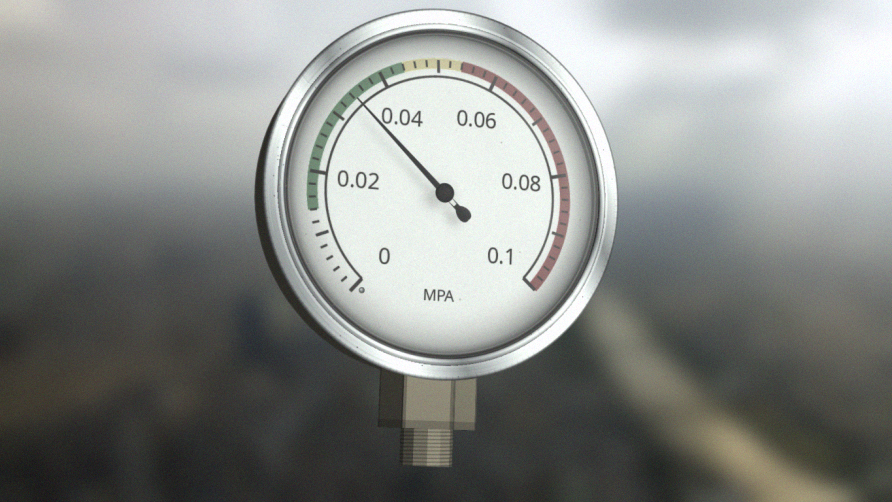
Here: 0.034
